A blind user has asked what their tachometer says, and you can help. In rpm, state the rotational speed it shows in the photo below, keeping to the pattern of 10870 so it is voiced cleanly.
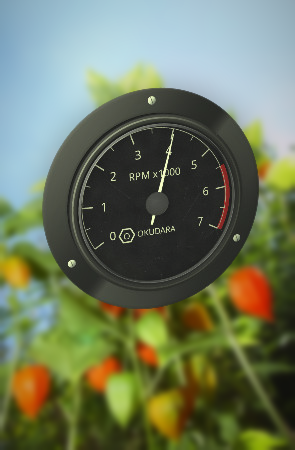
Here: 4000
